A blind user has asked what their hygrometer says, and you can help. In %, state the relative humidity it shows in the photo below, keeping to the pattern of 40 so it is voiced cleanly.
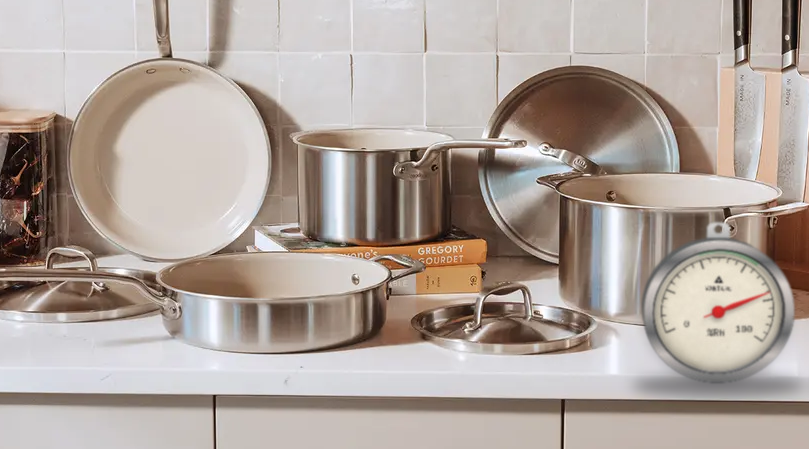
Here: 76
